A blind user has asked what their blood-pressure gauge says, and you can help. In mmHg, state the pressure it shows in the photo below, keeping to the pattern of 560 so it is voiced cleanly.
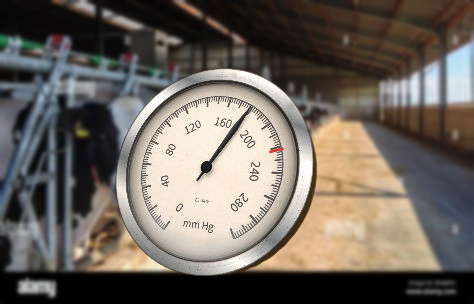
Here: 180
